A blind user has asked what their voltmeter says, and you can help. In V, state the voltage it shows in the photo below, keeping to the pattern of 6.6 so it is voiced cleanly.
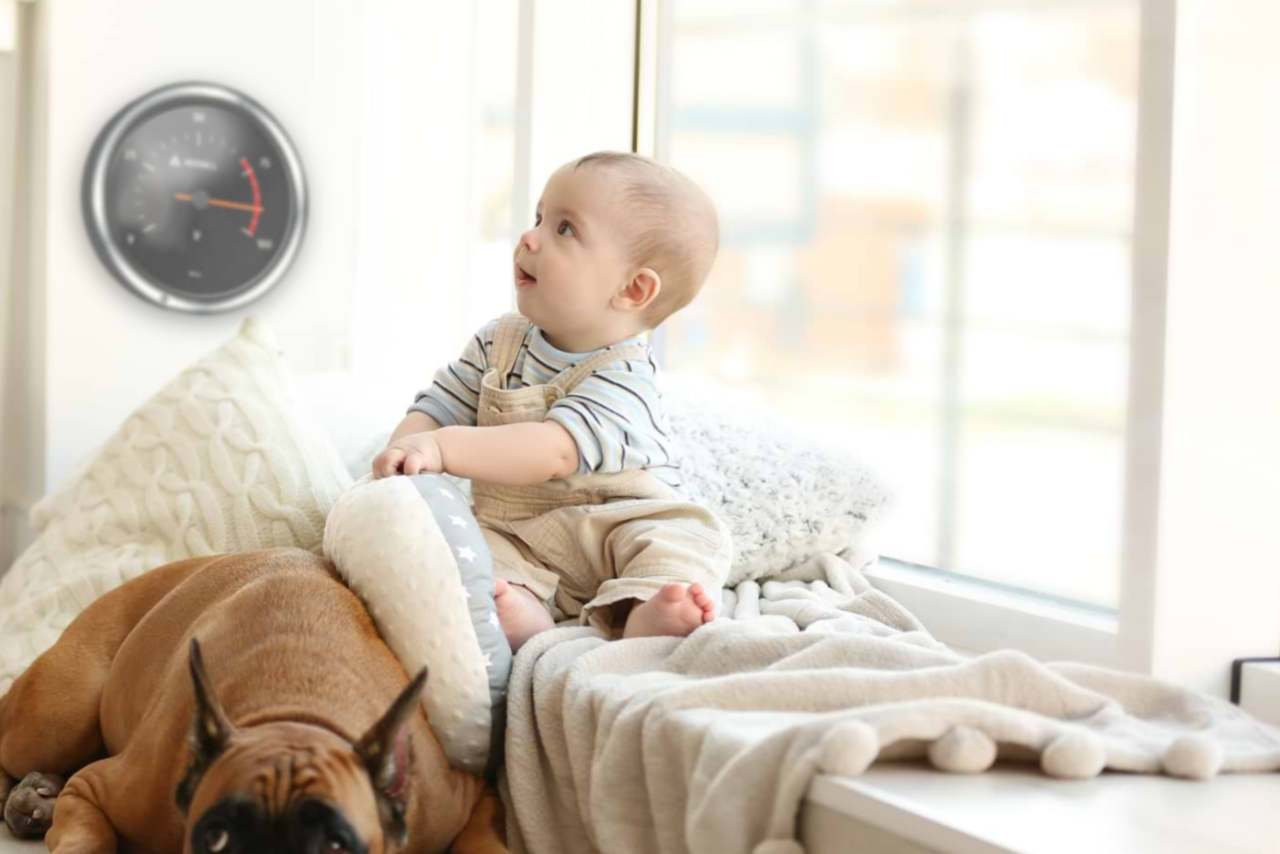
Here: 90
